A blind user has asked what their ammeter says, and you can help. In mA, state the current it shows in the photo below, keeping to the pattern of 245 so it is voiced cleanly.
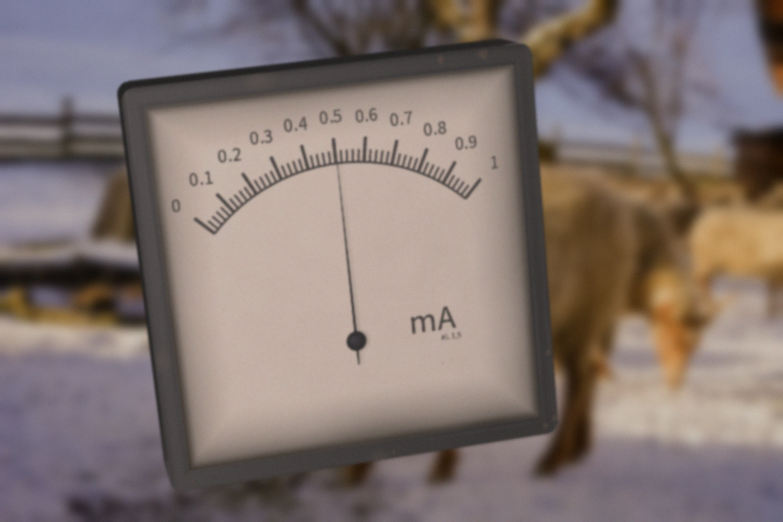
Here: 0.5
